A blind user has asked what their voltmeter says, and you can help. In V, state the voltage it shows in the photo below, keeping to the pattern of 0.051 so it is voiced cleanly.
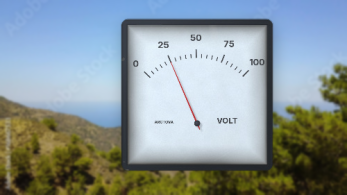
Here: 25
